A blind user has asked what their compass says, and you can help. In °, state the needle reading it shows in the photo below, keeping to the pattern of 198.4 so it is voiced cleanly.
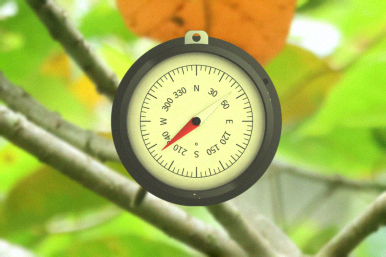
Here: 230
